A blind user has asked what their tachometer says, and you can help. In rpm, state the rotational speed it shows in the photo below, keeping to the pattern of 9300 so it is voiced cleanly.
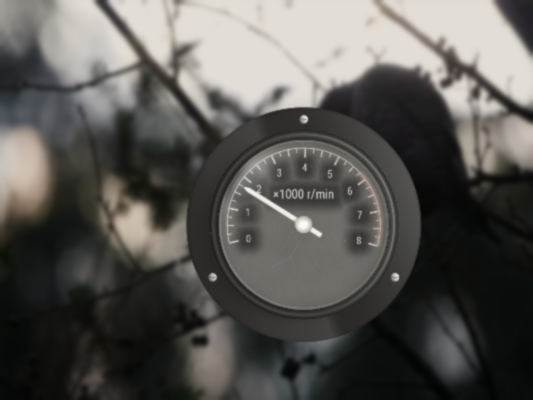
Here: 1750
